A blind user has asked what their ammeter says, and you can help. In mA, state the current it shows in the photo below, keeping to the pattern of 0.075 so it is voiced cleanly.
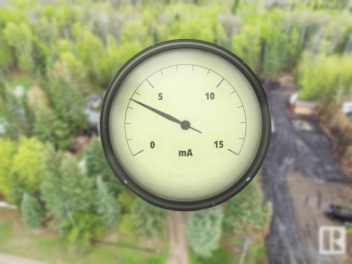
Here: 3.5
